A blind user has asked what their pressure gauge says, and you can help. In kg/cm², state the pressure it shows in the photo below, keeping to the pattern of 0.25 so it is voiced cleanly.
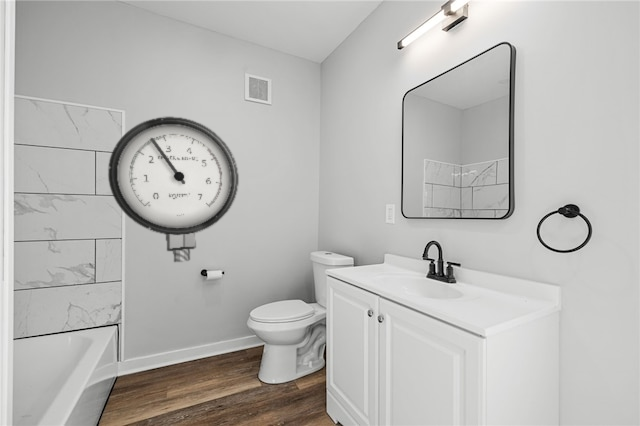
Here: 2.6
